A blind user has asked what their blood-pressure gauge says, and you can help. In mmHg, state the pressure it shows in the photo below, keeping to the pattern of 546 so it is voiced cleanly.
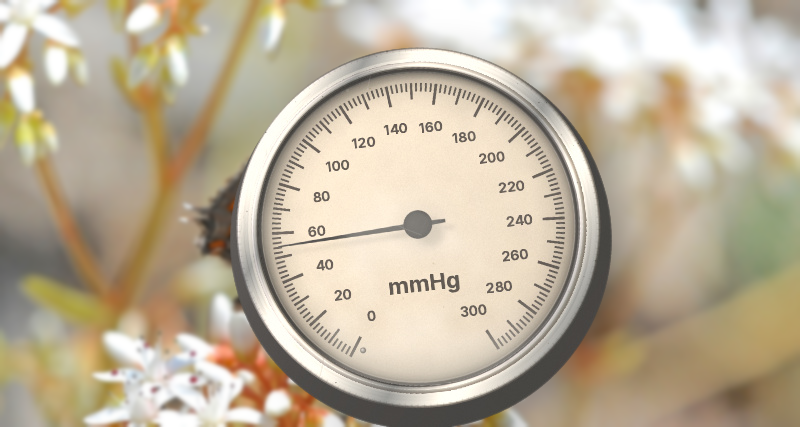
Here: 54
